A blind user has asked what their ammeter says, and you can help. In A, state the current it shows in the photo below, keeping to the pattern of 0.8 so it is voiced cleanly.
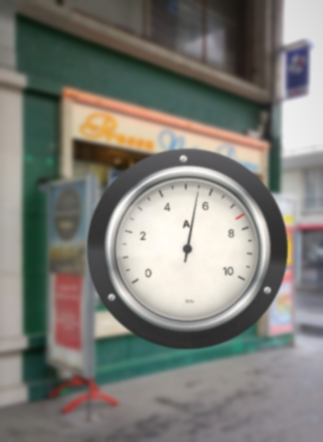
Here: 5.5
